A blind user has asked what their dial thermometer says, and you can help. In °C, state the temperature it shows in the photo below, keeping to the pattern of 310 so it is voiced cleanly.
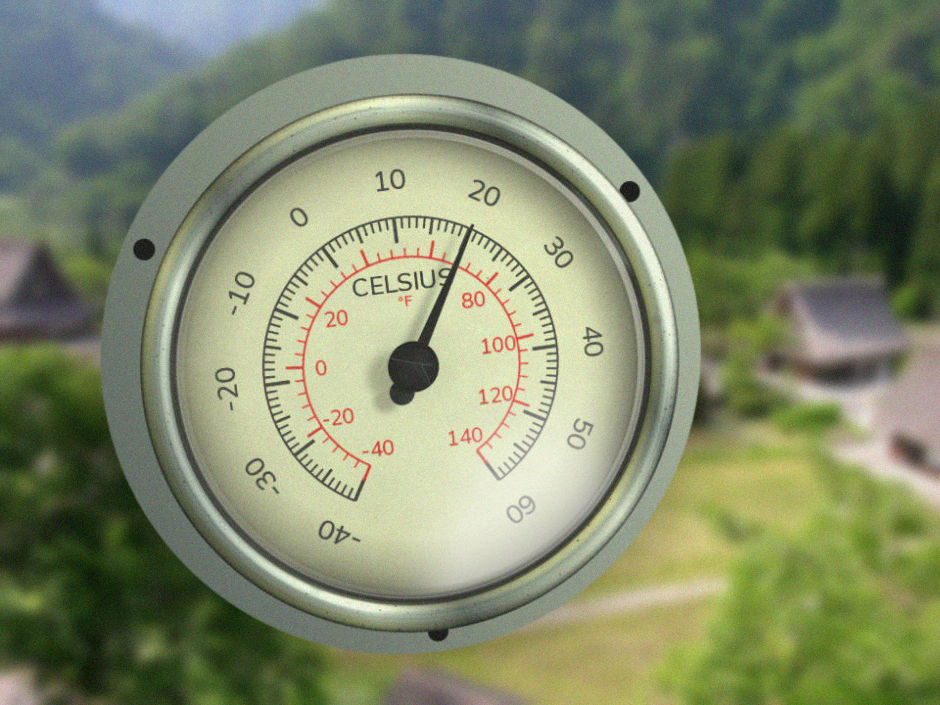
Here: 20
